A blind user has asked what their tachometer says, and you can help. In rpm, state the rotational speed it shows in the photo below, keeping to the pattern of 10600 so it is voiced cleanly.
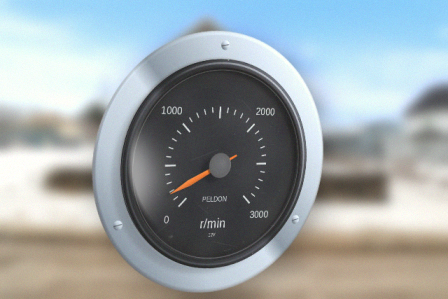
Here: 200
